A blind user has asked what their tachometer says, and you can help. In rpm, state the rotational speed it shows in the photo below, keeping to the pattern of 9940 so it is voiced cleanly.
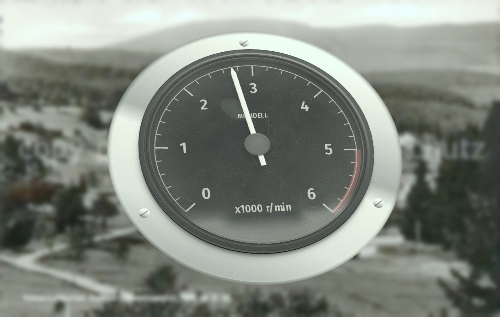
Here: 2700
